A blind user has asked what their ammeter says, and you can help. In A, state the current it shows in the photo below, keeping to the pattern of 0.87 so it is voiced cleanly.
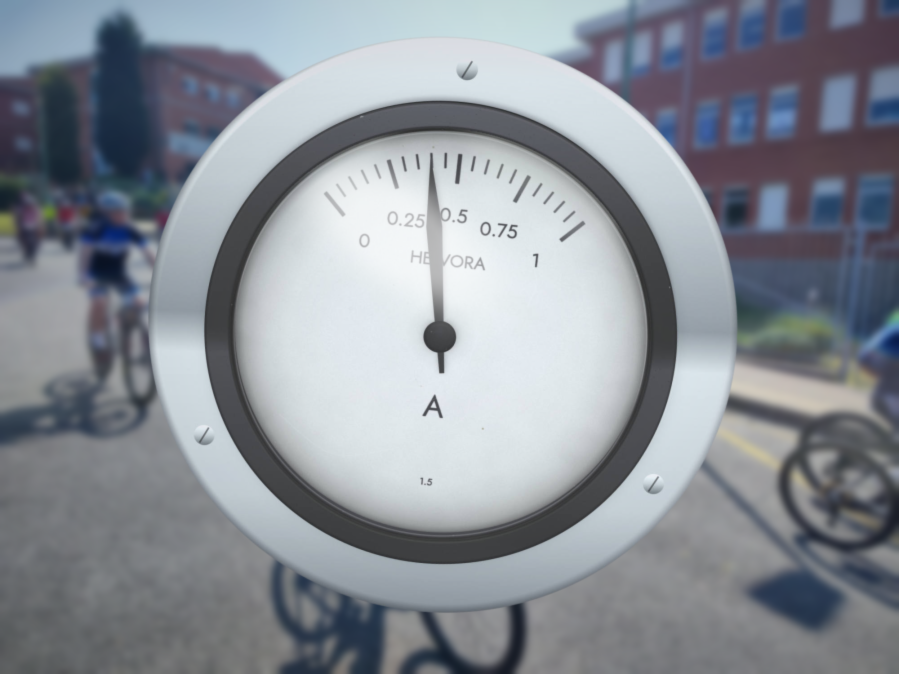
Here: 0.4
